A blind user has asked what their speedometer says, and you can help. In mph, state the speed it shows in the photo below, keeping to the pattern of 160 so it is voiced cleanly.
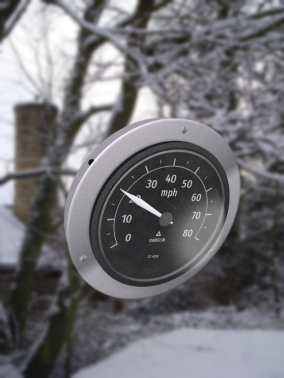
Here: 20
